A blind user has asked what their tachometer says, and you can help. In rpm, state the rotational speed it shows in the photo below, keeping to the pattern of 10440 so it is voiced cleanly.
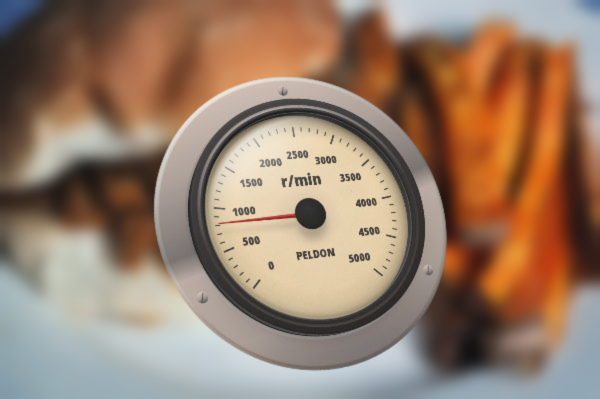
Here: 800
